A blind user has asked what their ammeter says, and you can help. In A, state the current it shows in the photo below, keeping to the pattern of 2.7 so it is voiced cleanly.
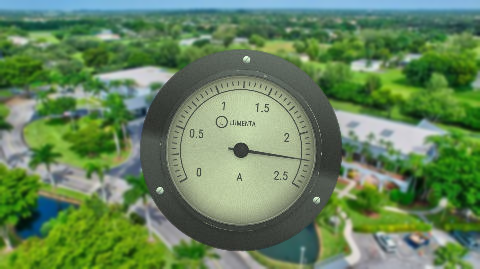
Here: 2.25
